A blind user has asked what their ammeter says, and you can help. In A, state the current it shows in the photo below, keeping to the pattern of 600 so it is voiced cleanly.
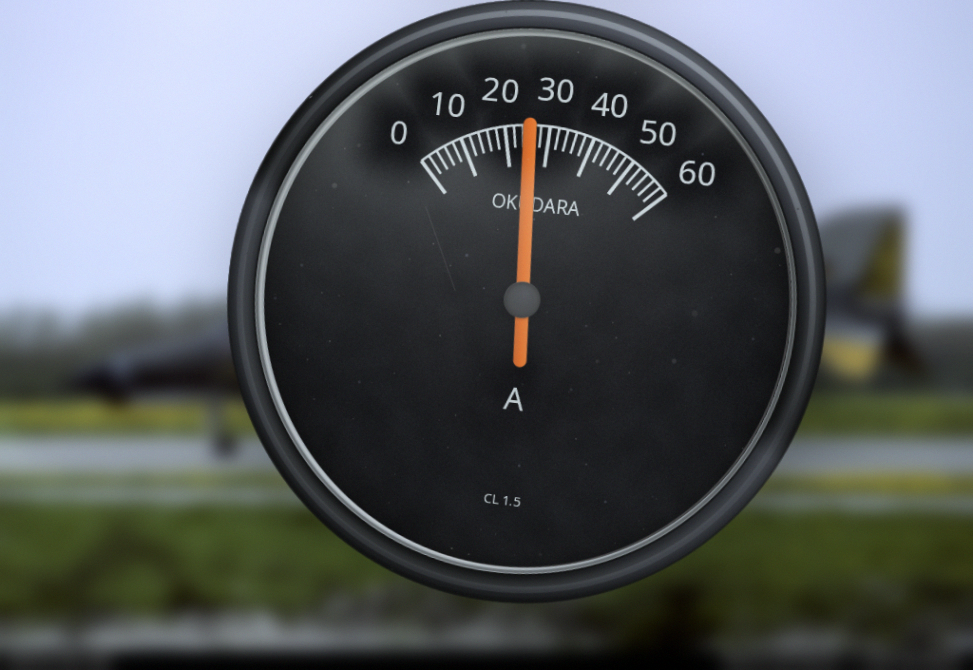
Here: 26
